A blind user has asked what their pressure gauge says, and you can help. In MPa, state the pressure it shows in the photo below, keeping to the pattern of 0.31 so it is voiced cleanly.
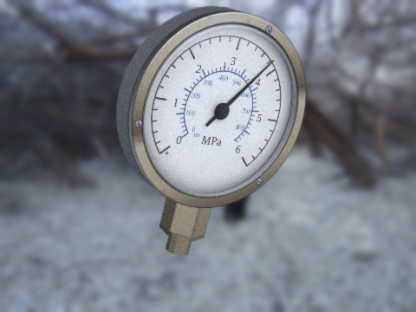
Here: 3.8
